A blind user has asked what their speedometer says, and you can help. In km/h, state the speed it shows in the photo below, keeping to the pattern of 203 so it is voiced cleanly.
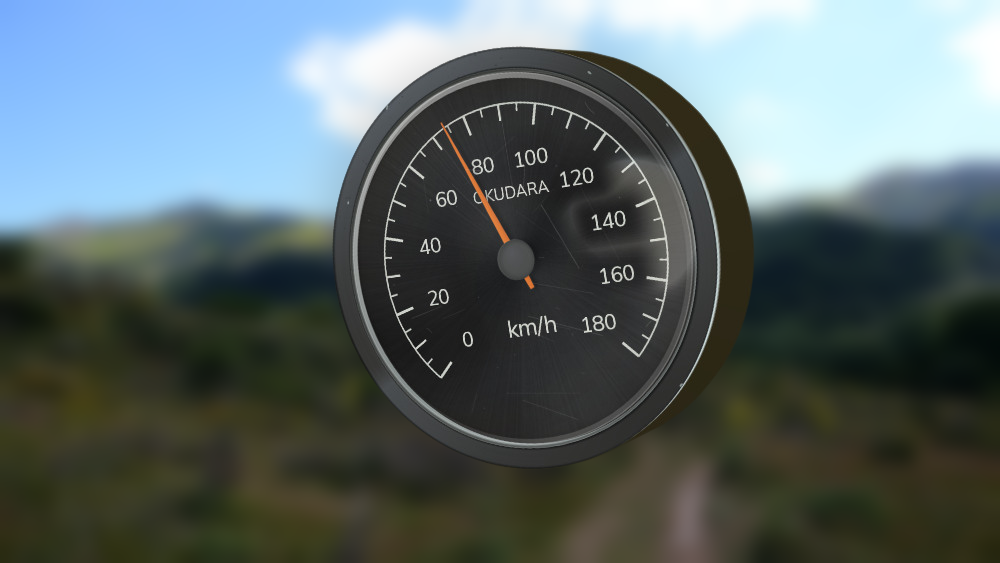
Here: 75
